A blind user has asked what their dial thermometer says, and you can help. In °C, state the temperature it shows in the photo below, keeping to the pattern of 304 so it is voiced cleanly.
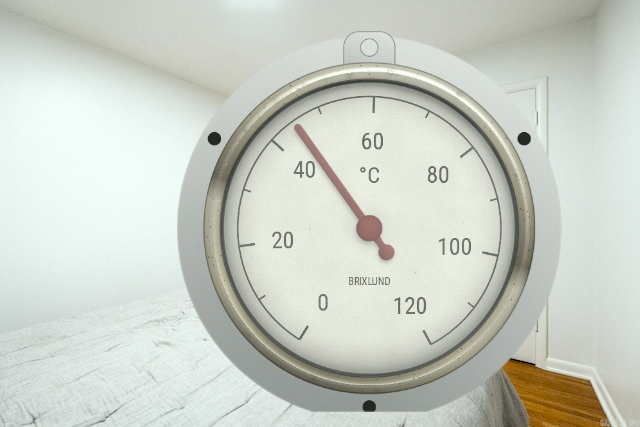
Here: 45
